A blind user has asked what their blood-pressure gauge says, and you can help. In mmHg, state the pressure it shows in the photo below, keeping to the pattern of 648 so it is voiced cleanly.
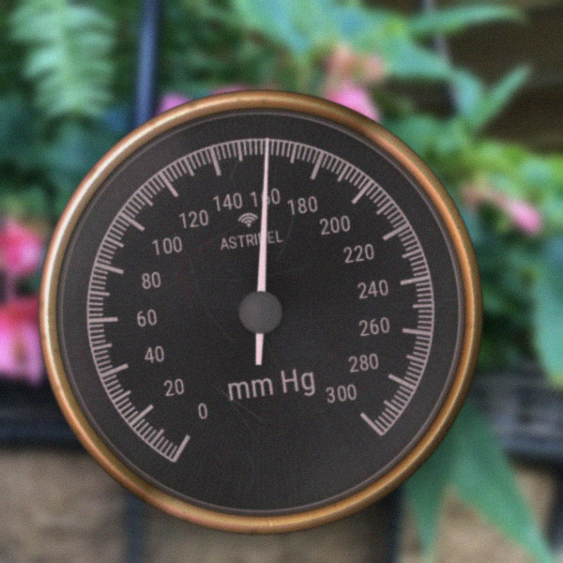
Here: 160
